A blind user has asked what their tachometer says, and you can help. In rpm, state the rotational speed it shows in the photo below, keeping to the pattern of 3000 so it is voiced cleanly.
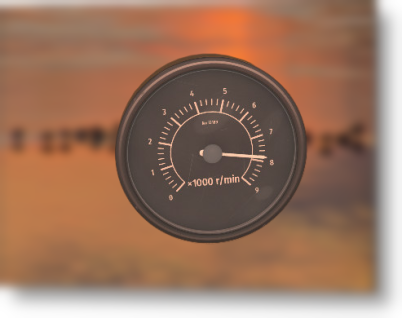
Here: 7800
